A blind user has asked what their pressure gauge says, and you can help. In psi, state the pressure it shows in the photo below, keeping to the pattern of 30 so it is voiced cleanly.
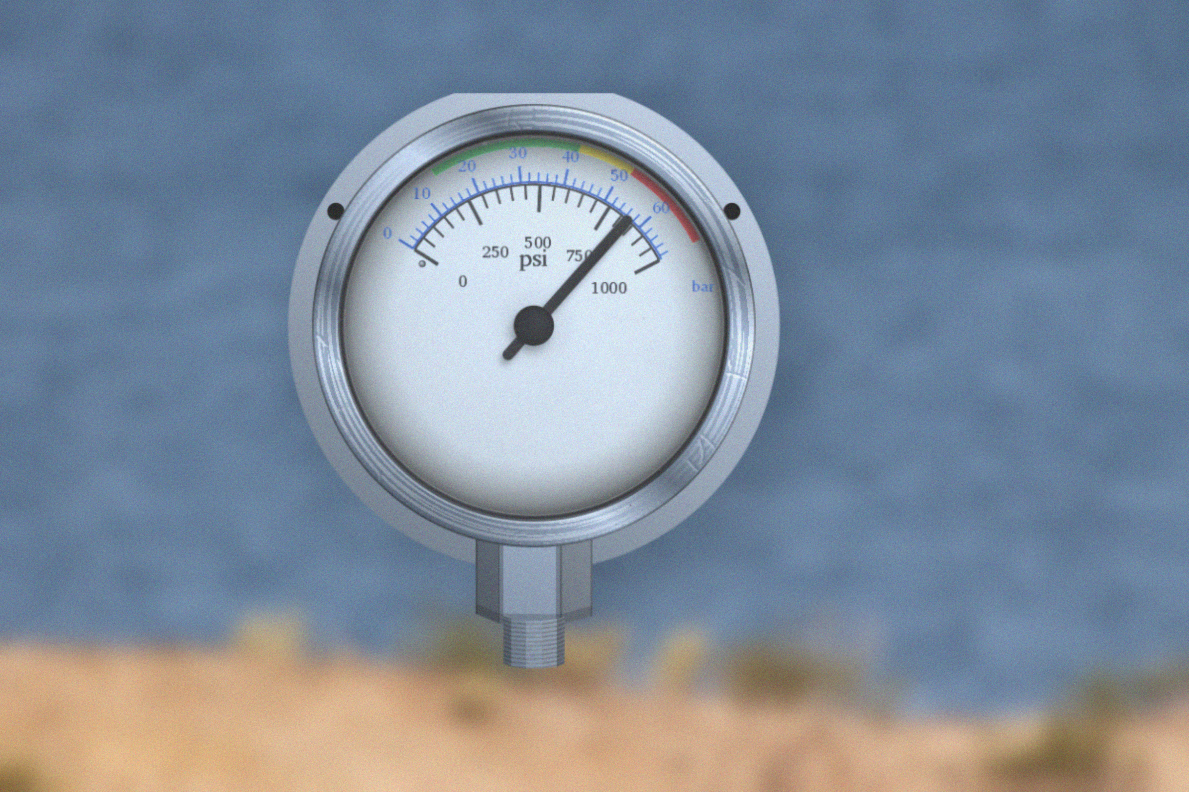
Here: 825
